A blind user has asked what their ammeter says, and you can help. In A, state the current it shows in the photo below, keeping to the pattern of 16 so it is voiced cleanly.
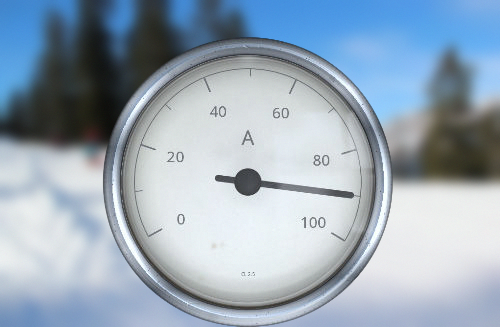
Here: 90
